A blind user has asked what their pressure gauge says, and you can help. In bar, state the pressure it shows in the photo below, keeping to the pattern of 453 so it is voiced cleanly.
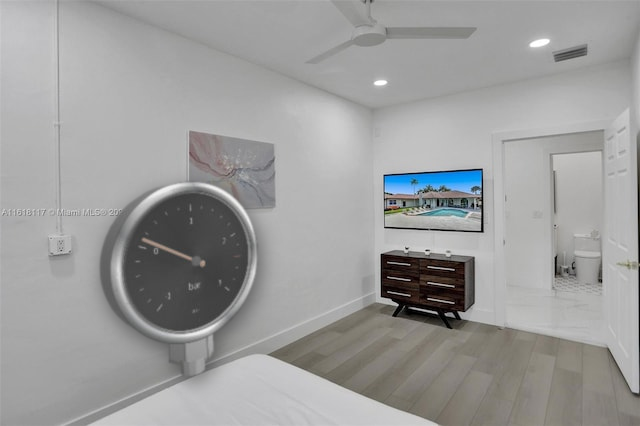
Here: 0.1
